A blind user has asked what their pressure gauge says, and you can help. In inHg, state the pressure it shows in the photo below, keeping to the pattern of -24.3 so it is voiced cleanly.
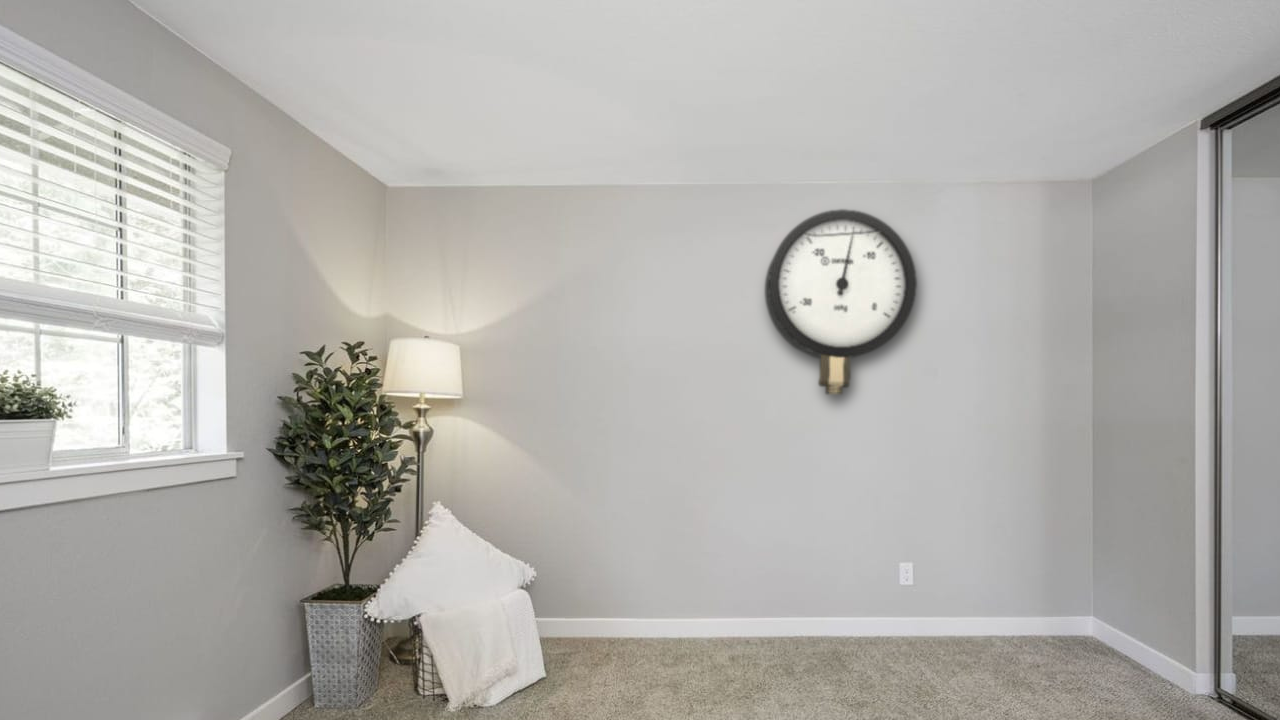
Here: -14
